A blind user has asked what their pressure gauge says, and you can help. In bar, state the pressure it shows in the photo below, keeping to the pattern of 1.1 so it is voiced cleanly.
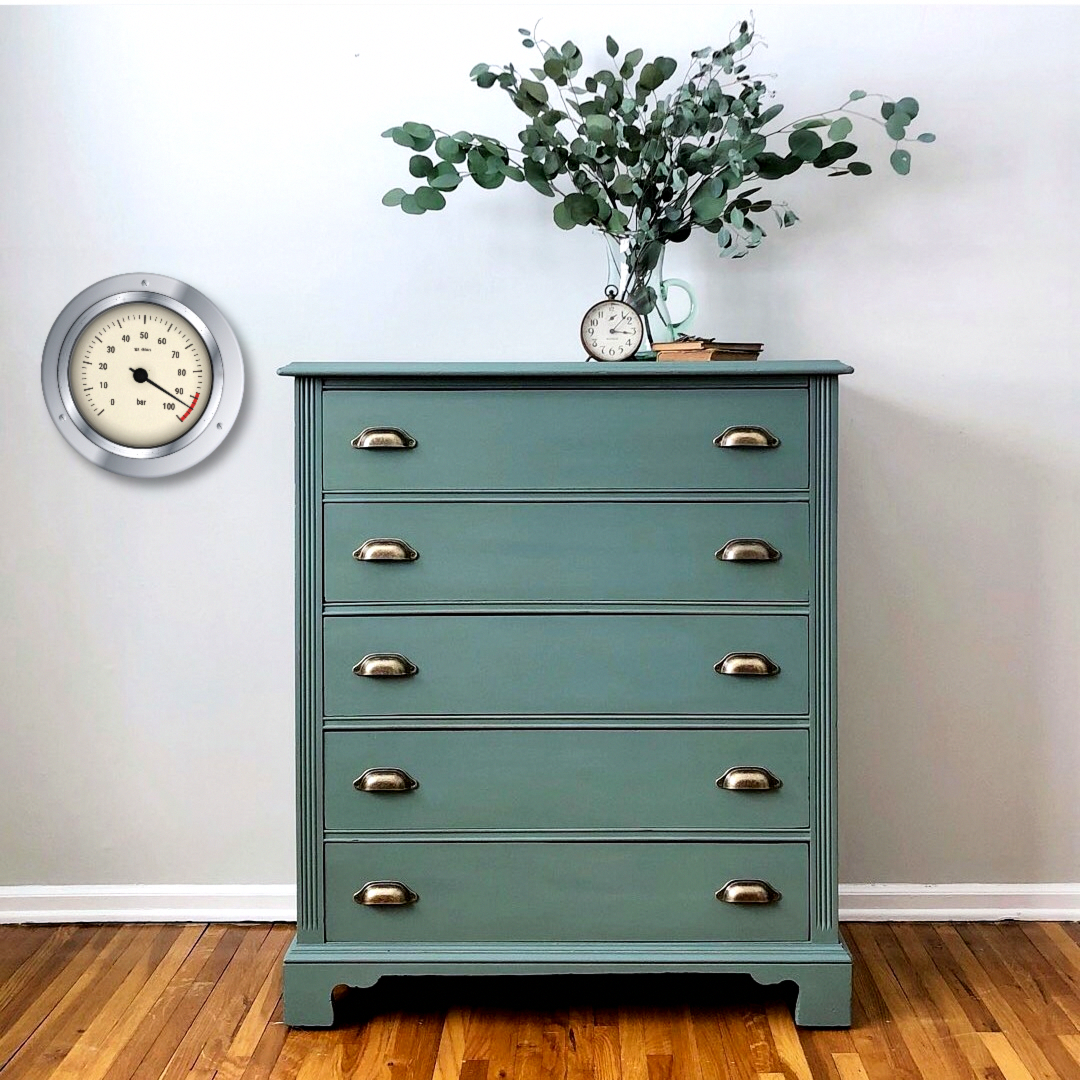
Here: 94
